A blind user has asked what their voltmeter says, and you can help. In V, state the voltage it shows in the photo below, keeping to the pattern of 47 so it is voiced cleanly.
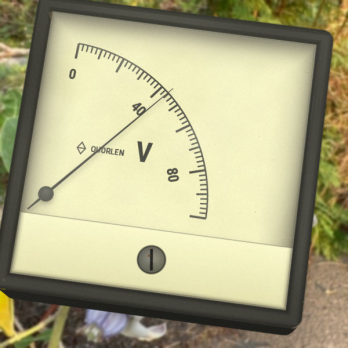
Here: 44
